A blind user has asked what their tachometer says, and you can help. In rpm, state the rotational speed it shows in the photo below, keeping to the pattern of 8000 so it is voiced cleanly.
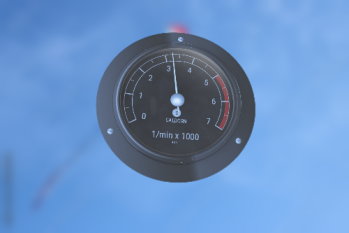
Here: 3250
